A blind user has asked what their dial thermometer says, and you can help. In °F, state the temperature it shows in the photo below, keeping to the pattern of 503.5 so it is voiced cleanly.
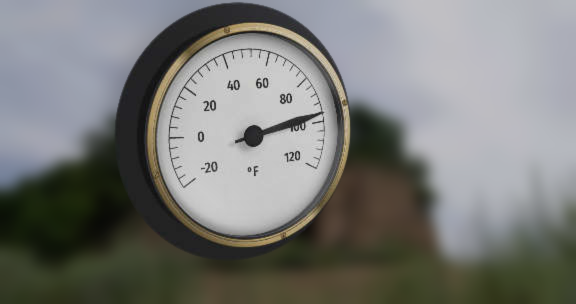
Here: 96
